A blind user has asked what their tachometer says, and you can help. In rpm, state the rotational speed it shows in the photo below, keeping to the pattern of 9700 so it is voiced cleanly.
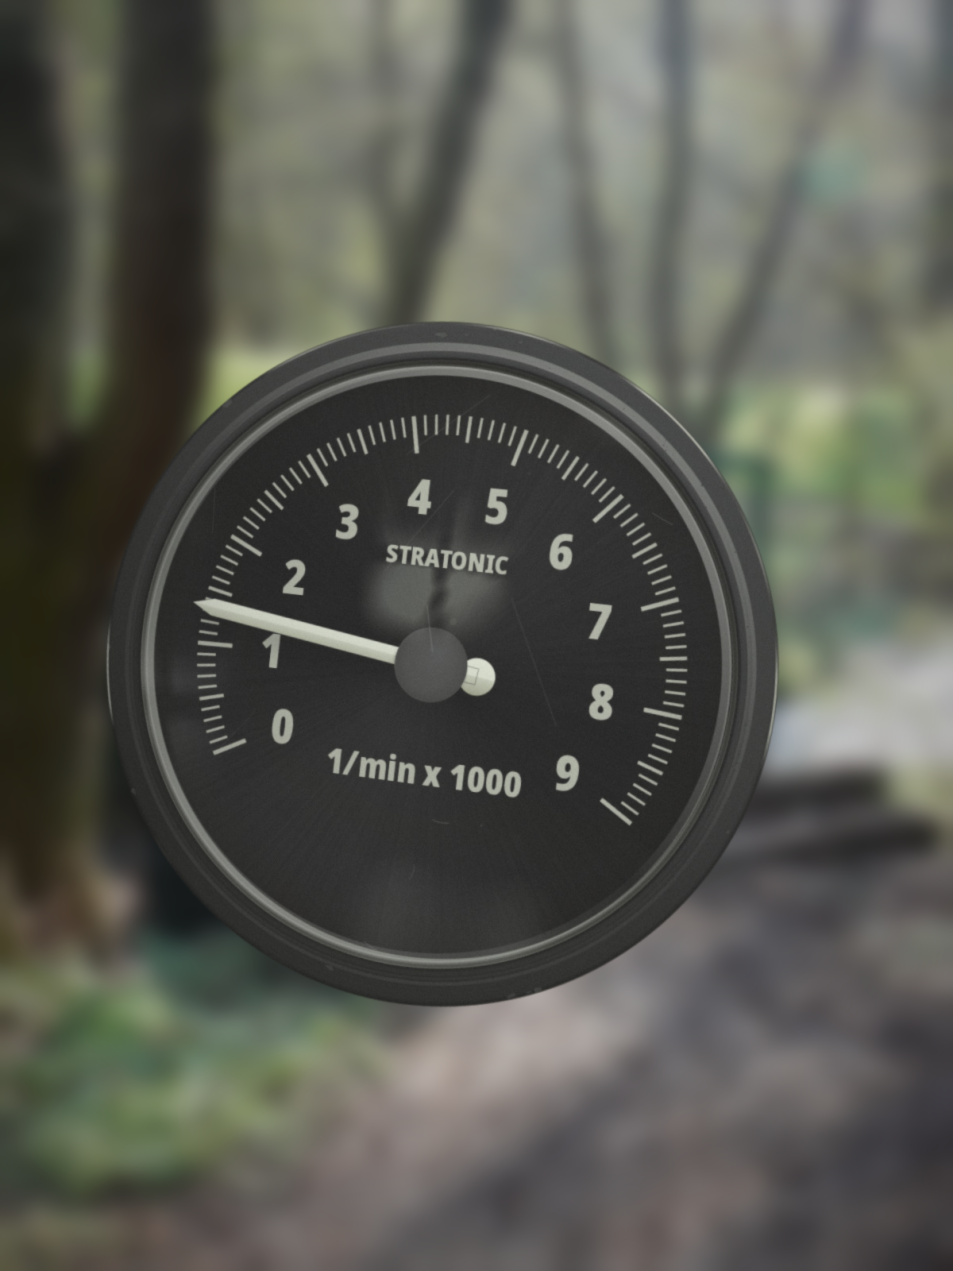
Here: 1350
